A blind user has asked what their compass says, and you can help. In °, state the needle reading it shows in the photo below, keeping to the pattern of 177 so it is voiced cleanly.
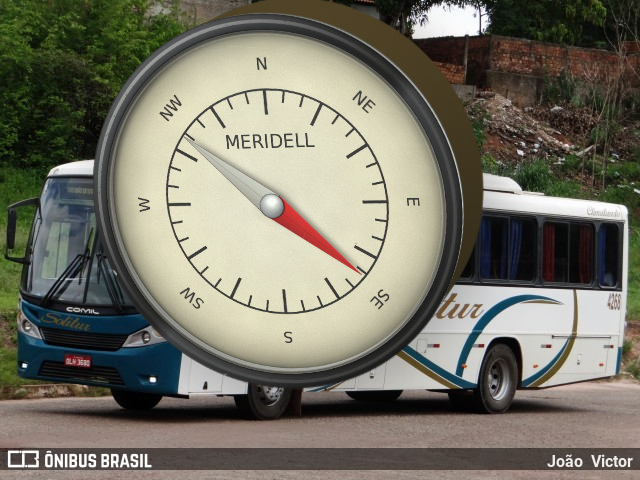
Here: 130
